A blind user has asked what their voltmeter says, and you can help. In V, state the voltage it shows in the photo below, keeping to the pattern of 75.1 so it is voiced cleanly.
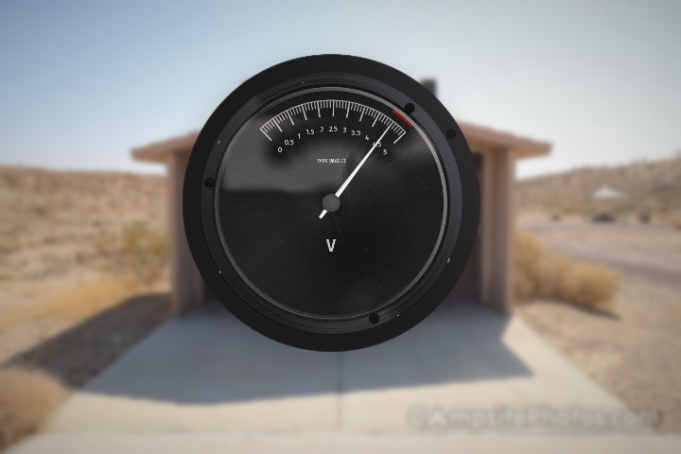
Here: 4.5
